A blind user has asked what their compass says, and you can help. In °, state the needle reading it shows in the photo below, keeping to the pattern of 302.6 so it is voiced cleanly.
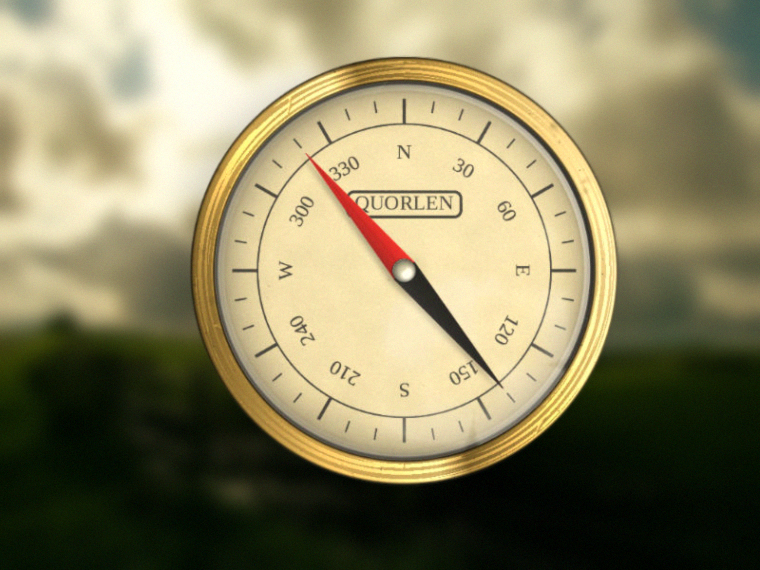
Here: 320
